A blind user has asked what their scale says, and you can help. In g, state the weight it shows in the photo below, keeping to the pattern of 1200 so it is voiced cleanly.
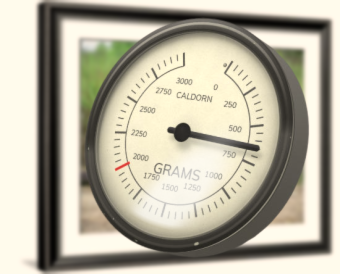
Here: 650
